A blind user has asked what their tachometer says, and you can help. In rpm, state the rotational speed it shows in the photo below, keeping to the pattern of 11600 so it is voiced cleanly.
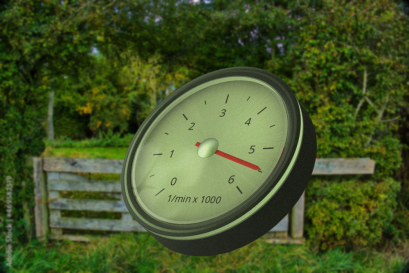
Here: 5500
